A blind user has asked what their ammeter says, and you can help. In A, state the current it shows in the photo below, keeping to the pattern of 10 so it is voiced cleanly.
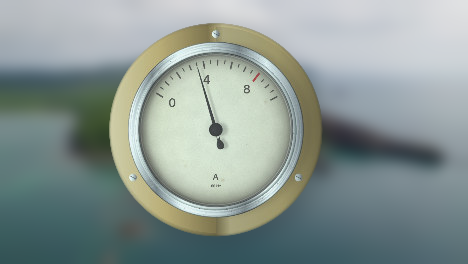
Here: 3.5
